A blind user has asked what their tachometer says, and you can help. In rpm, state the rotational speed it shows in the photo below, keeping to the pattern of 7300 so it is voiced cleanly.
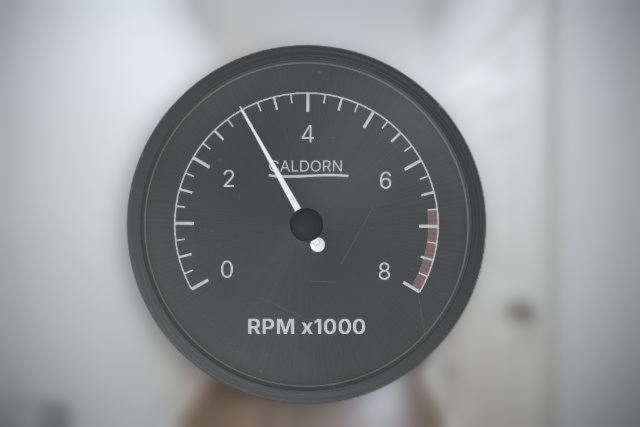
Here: 3000
